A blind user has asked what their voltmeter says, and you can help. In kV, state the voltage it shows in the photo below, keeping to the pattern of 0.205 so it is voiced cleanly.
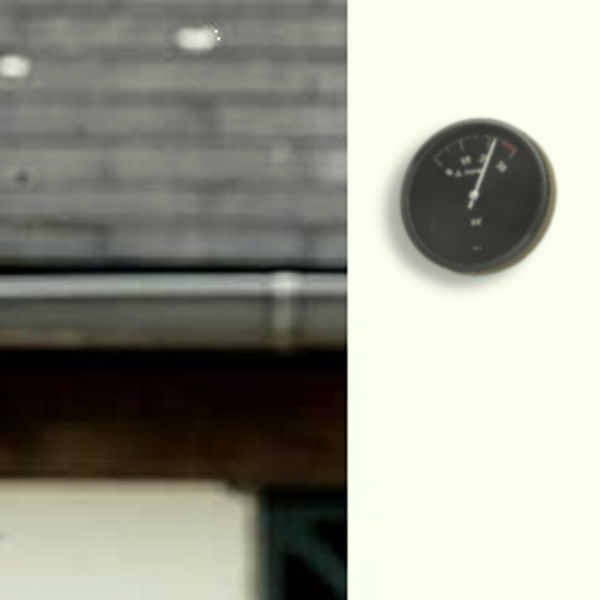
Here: 22.5
